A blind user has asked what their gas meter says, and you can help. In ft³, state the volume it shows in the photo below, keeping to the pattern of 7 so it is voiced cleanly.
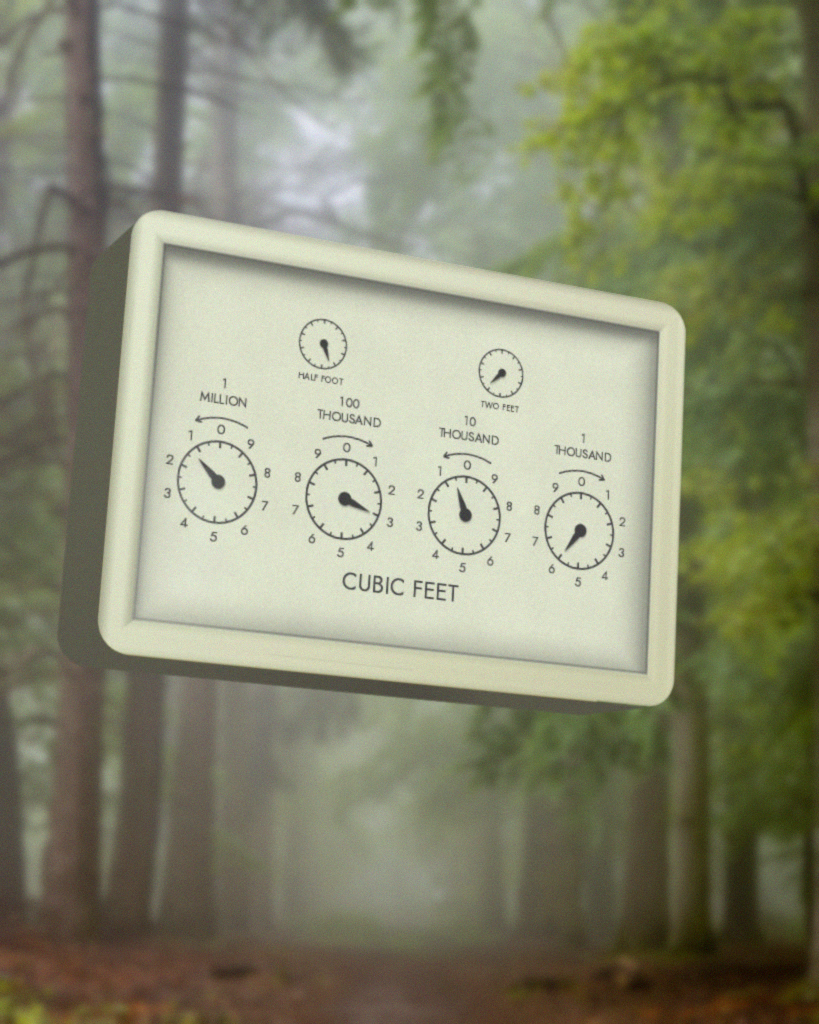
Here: 130600
